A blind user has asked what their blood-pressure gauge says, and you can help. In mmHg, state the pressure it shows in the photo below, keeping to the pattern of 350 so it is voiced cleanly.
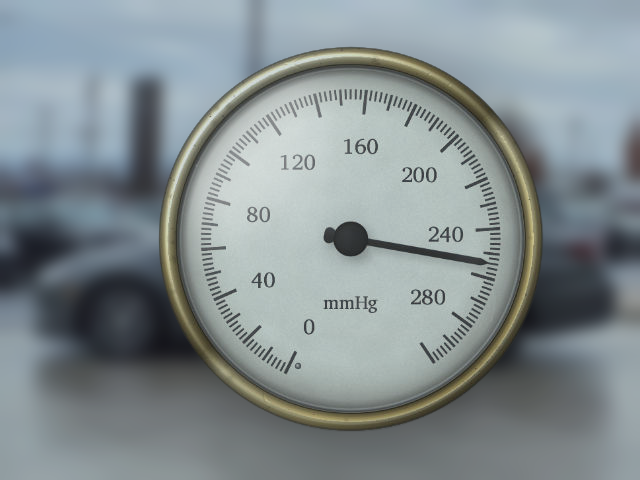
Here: 254
